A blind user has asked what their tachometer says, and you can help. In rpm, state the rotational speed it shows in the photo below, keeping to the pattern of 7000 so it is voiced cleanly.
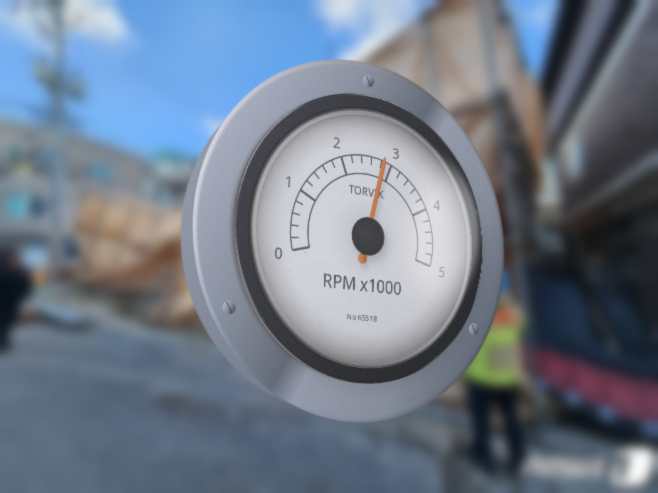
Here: 2800
